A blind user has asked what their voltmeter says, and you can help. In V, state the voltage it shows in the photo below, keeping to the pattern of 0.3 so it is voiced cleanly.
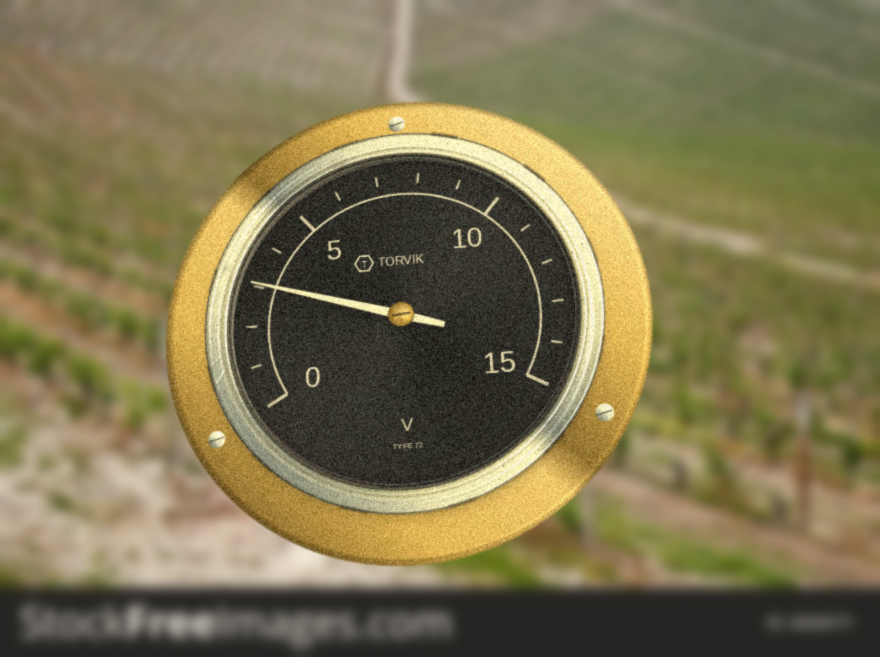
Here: 3
